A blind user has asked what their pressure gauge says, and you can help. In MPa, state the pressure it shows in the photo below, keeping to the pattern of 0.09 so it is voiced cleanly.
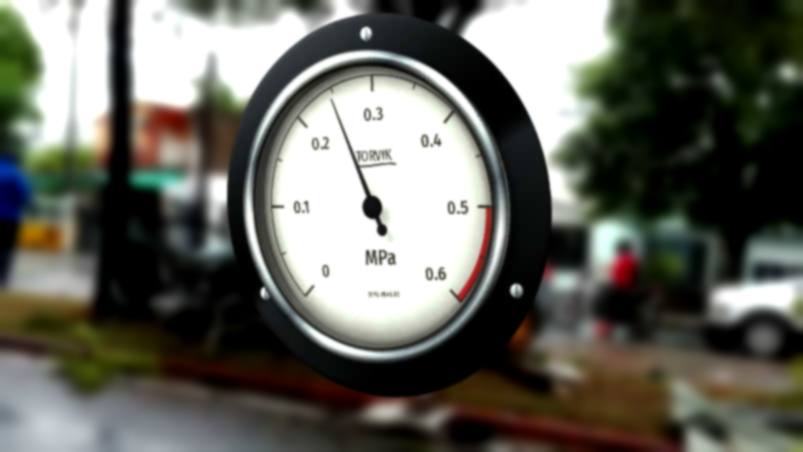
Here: 0.25
